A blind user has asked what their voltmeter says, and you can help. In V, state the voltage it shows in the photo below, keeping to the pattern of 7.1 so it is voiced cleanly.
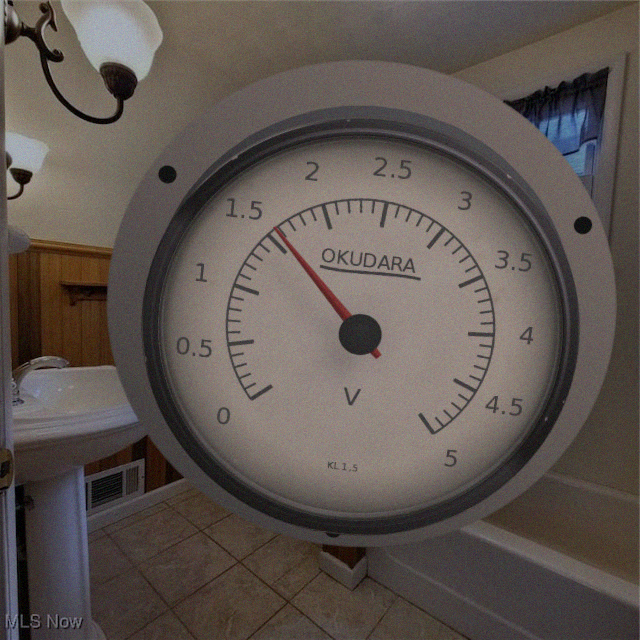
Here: 1.6
